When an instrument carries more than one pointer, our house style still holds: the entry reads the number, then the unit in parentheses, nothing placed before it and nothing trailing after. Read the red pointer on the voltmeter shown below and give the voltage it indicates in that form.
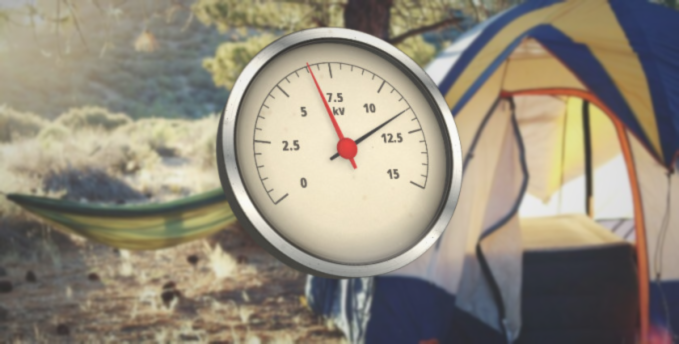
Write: 6.5 (kV)
